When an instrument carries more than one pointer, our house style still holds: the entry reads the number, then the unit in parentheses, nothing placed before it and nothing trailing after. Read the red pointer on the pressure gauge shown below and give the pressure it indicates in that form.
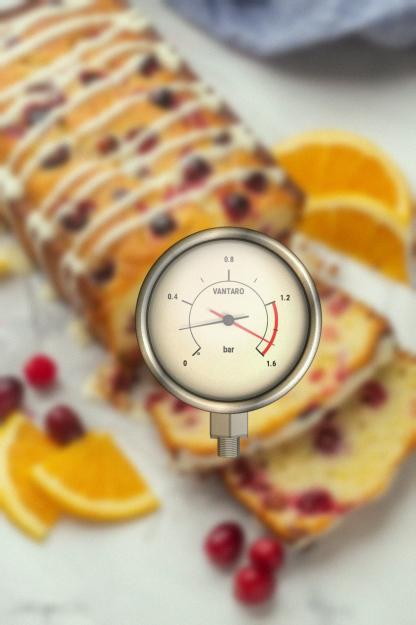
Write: 1.5 (bar)
